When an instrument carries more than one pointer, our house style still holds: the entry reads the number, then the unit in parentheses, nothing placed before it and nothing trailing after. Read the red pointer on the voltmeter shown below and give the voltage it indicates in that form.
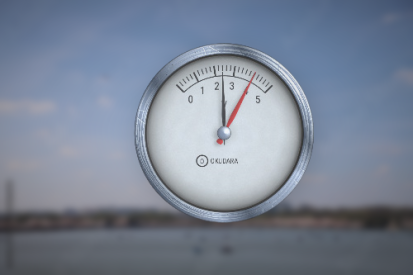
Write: 4 (V)
